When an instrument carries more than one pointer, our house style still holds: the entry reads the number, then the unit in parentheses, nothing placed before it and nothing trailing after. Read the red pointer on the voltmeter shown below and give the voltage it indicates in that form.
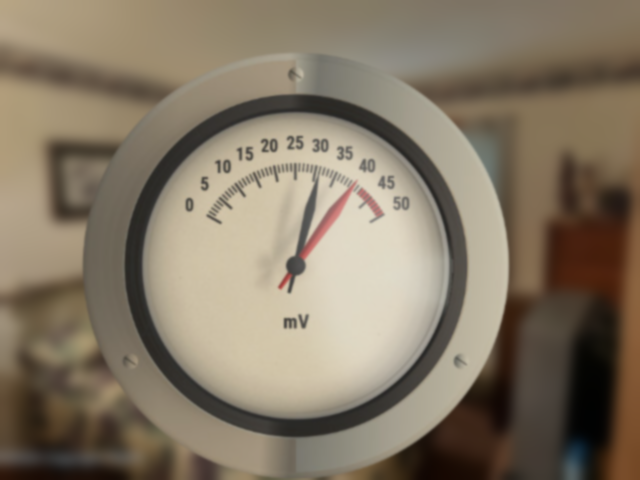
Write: 40 (mV)
